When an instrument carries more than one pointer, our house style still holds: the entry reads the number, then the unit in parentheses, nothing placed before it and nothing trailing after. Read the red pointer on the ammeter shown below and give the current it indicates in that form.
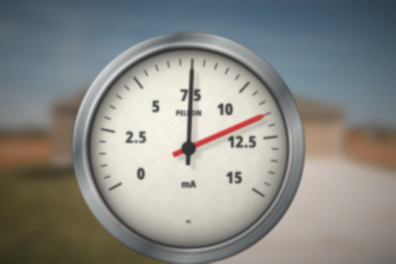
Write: 11.5 (mA)
